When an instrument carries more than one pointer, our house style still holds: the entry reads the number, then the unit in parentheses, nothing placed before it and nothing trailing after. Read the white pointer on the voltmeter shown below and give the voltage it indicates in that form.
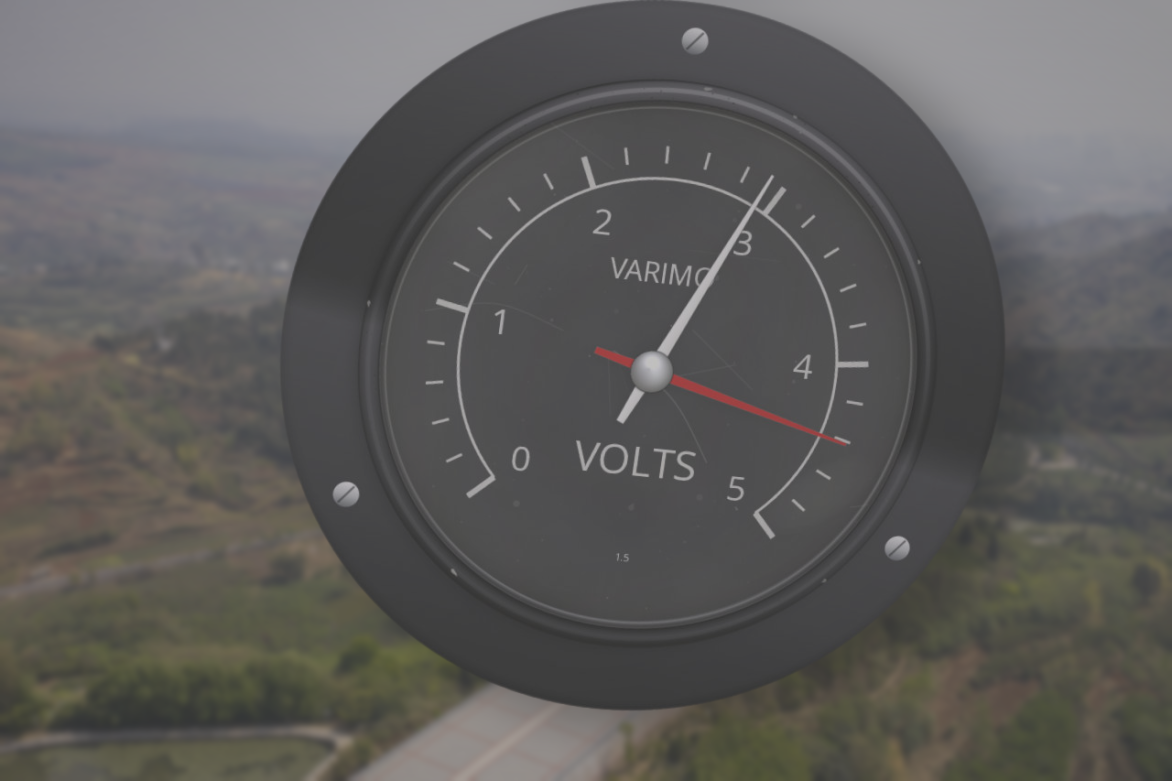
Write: 2.9 (V)
